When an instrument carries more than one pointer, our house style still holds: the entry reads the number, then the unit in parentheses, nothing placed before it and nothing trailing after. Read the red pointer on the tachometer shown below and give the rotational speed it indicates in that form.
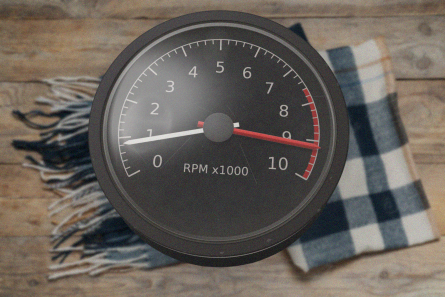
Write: 9200 (rpm)
